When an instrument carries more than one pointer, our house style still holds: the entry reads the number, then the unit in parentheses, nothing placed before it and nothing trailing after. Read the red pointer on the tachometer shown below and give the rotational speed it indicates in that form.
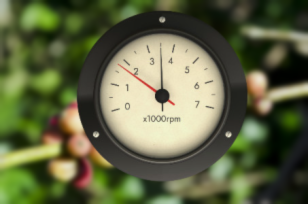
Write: 1750 (rpm)
